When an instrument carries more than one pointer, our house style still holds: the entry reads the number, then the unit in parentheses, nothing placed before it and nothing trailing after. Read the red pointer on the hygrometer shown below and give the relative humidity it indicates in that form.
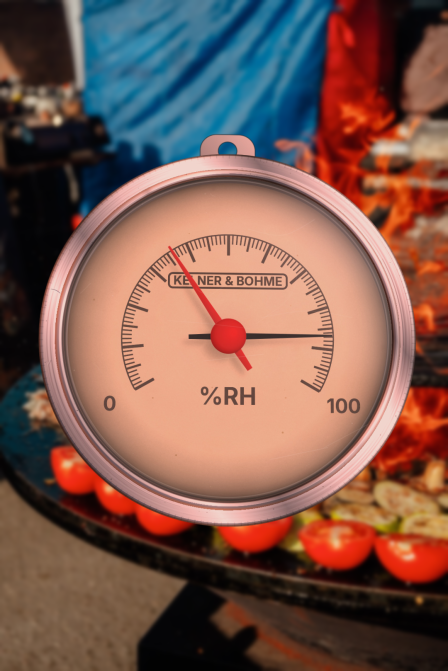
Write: 36 (%)
